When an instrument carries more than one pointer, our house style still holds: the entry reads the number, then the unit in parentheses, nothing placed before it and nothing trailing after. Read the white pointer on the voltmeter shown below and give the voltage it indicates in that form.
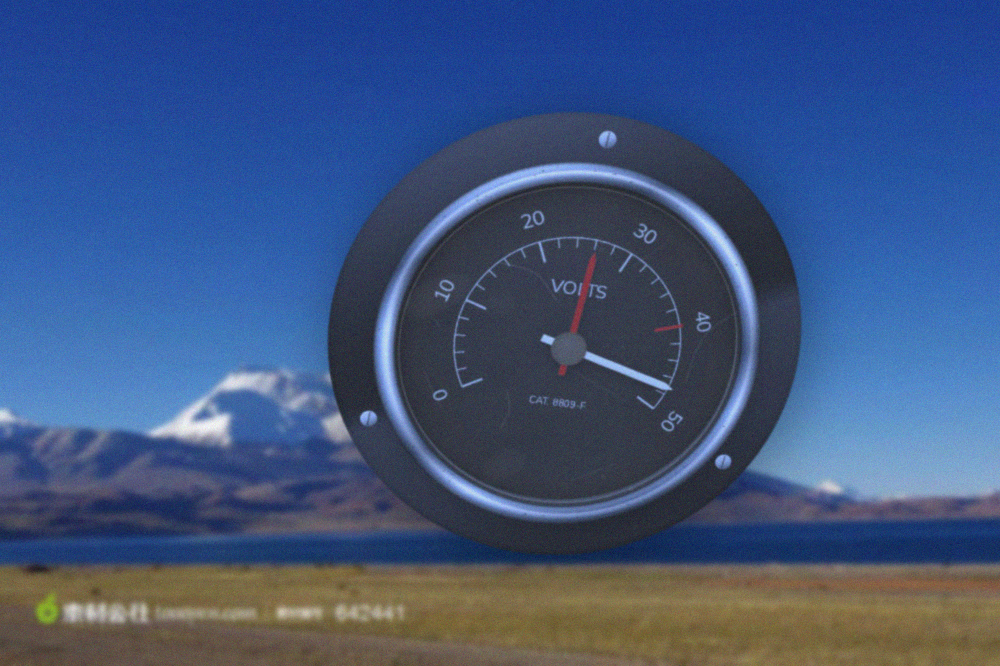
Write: 47 (V)
